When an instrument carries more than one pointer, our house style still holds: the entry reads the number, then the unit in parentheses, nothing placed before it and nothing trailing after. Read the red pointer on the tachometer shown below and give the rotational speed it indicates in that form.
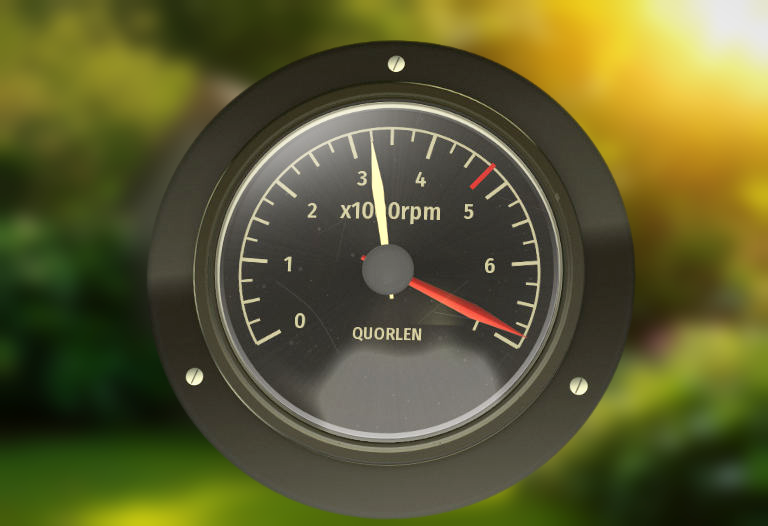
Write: 6875 (rpm)
